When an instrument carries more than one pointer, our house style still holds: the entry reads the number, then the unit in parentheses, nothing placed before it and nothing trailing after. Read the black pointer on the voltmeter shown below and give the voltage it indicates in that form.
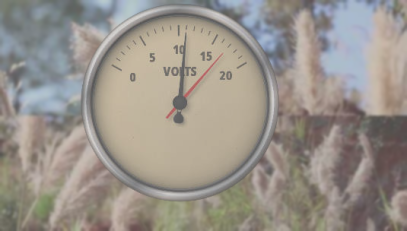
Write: 11 (V)
